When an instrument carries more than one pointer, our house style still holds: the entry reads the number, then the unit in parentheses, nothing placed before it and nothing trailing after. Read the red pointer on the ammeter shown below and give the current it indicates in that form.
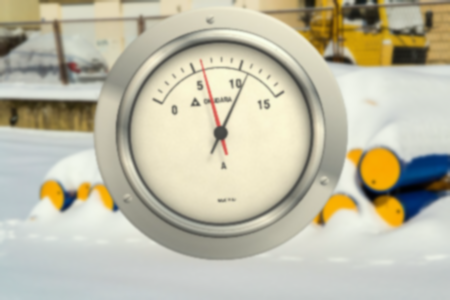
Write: 6 (A)
